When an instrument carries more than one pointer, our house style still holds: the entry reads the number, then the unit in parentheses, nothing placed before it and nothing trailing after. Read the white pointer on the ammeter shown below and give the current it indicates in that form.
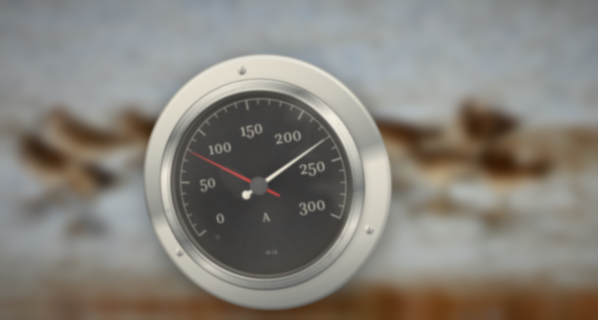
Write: 230 (A)
